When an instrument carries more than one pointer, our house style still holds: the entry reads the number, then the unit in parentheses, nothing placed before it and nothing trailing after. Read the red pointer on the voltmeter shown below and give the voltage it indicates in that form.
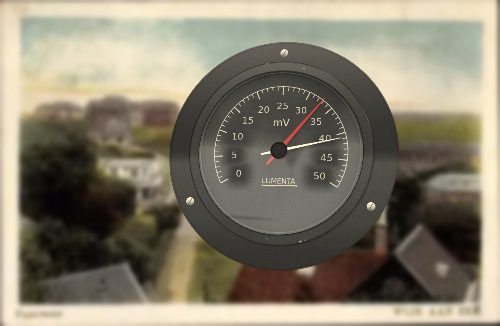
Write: 33 (mV)
